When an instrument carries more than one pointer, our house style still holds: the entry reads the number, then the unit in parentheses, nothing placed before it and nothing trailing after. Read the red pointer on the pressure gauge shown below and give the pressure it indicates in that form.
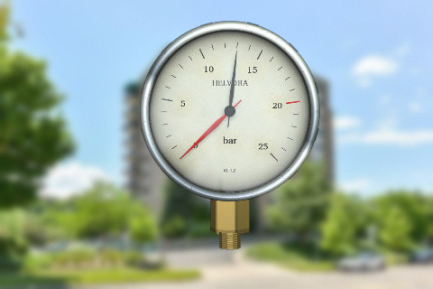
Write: 0 (bar)
